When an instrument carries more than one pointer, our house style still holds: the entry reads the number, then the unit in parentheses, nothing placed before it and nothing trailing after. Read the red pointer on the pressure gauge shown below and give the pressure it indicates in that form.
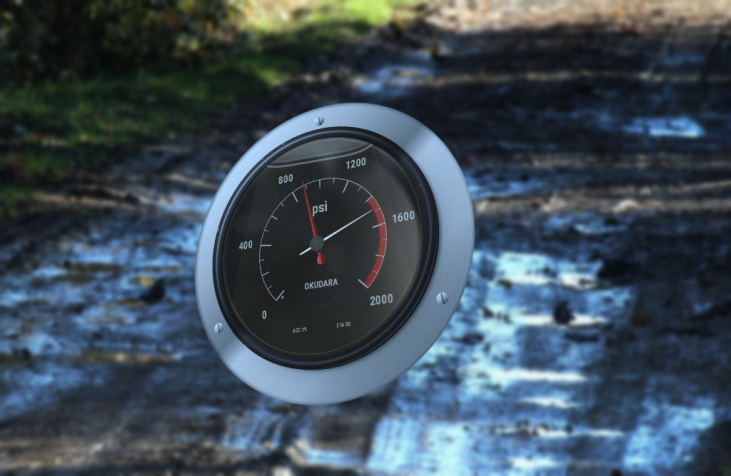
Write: 900 (psi)
